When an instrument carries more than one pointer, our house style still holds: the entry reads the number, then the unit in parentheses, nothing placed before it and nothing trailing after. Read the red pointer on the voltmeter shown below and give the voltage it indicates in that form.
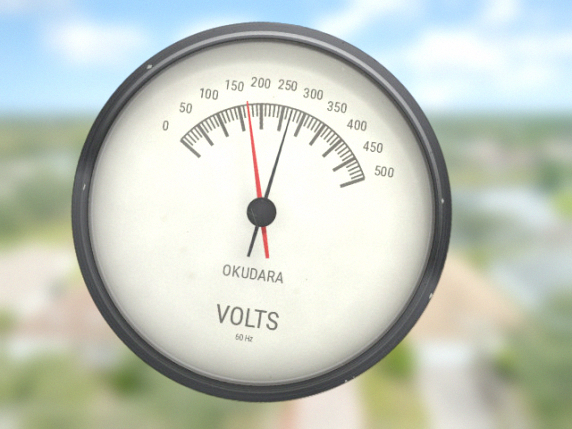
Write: 170 (V)
